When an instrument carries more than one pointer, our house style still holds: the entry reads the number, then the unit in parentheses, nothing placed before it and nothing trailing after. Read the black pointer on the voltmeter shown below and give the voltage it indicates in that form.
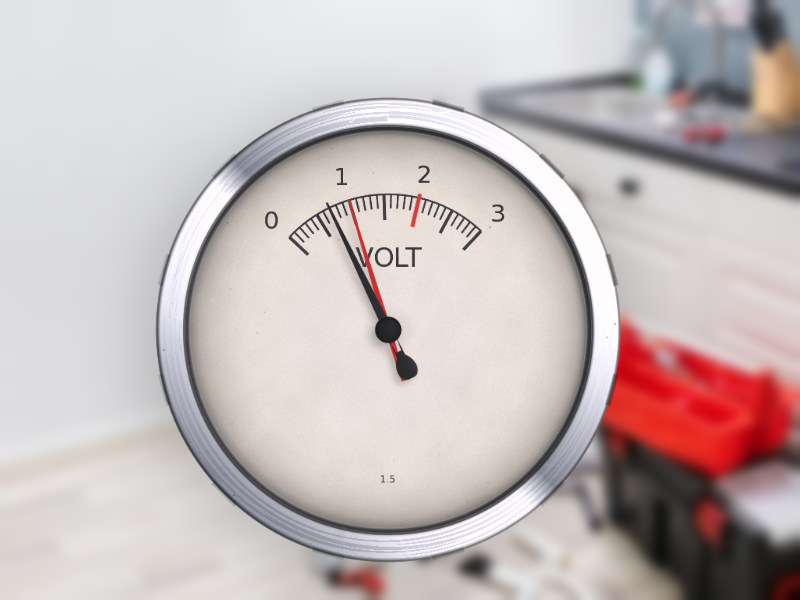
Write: 0.7 (V)
